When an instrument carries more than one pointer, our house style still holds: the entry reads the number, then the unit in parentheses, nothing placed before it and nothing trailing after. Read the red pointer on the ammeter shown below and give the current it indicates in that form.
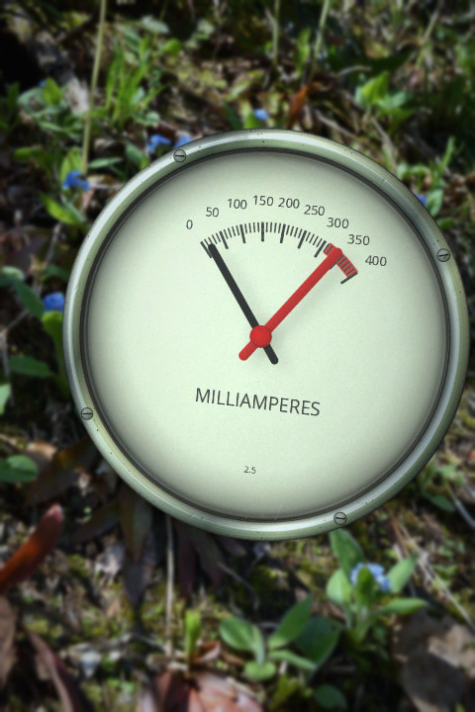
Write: 340 (mA)
